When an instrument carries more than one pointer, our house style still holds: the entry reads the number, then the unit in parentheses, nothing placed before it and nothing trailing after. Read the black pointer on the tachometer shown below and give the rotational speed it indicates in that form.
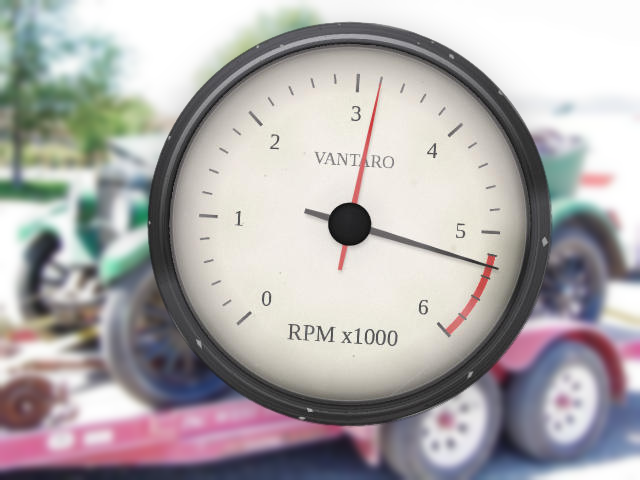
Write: 5300 (rpm)
